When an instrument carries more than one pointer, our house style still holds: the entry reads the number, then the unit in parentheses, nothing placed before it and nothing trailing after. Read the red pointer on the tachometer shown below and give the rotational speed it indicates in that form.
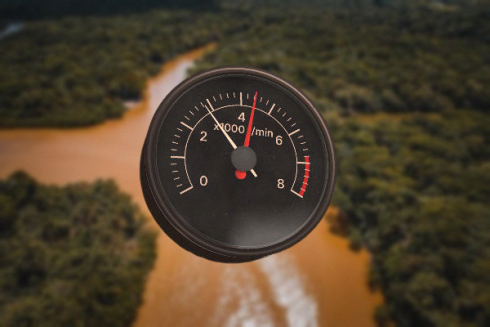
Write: 4400 (rpm)
